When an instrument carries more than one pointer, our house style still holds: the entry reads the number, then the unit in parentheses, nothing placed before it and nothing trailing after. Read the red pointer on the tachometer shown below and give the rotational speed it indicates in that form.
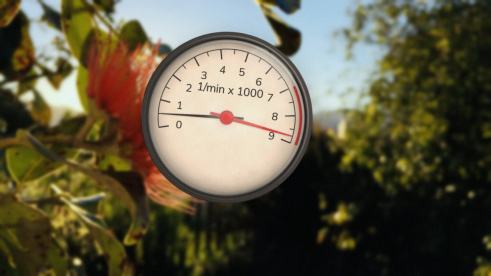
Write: 8750 (rpm)
